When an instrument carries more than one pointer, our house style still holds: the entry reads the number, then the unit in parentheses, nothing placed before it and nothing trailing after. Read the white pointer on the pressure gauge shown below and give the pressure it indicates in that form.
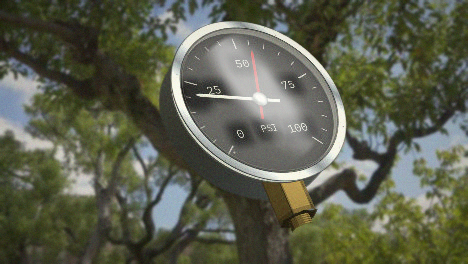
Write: 20 (psi)
